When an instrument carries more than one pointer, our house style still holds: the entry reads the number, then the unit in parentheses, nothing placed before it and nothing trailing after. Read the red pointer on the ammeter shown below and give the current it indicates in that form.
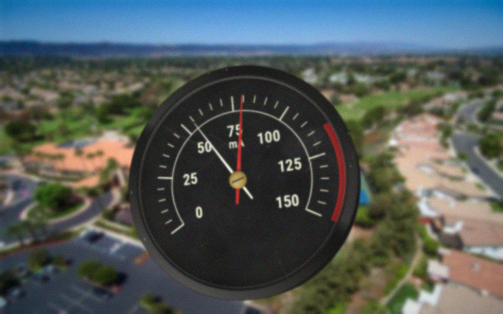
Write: 80 (mA)
